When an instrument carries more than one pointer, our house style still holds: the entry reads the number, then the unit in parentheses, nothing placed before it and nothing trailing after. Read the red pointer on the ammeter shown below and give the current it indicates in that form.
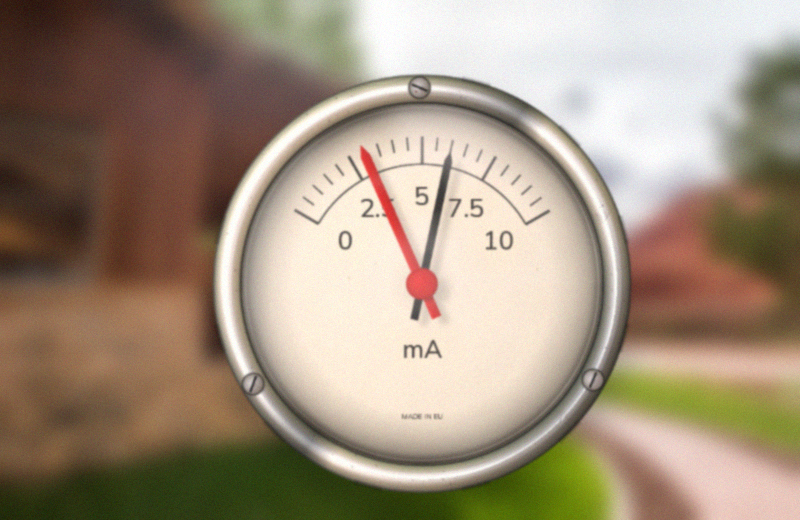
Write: 3 (mA)
